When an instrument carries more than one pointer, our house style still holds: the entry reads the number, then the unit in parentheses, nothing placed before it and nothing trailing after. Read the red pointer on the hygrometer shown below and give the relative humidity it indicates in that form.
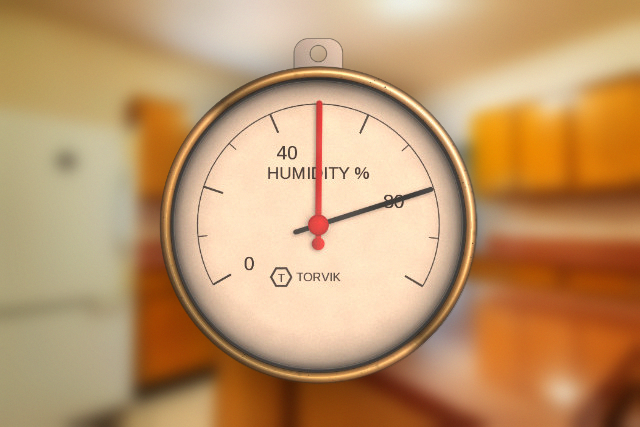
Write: 50 (%)
